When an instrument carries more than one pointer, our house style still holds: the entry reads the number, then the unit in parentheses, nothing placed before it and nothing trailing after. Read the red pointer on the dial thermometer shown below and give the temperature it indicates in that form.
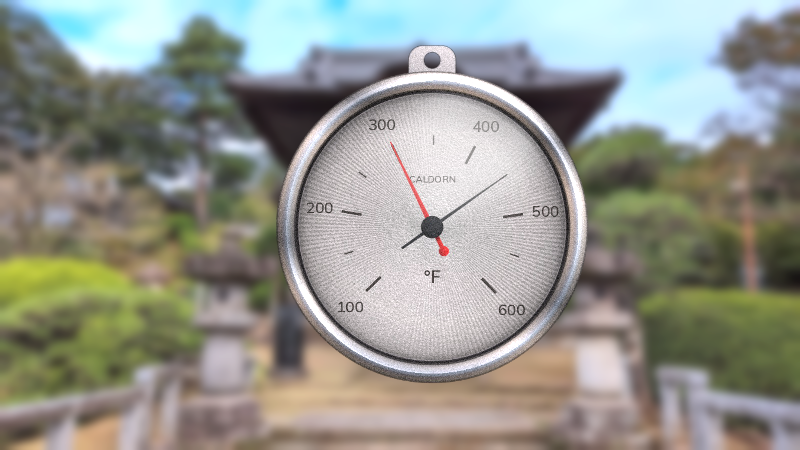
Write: 300 (°F)
